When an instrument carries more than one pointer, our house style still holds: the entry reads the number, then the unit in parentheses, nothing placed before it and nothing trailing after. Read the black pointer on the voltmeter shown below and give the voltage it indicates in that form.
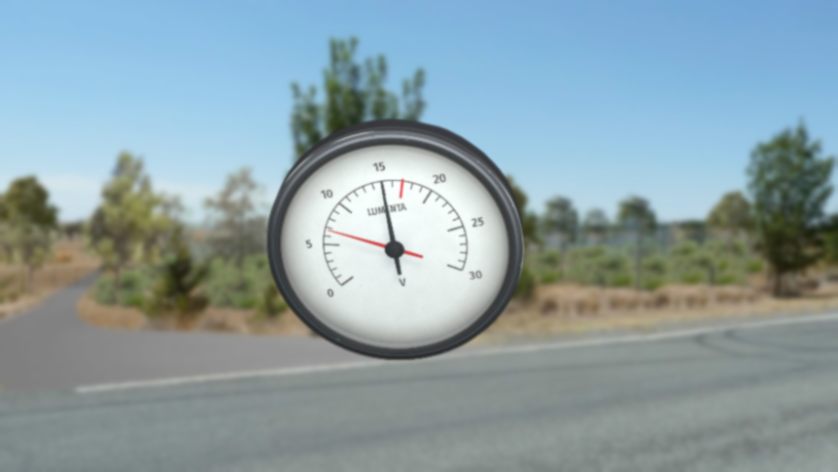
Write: 15 (V)
